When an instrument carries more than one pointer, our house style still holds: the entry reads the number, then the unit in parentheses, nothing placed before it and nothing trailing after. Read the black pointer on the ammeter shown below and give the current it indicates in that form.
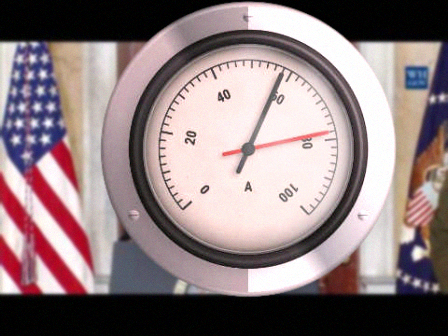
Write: 58 (A)
